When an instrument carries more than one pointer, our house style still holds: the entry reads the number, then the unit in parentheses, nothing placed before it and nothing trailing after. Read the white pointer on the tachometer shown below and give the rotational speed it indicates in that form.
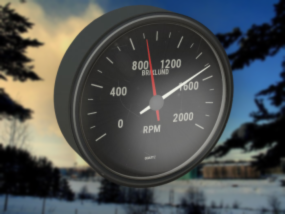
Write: 1500 (rpm)
